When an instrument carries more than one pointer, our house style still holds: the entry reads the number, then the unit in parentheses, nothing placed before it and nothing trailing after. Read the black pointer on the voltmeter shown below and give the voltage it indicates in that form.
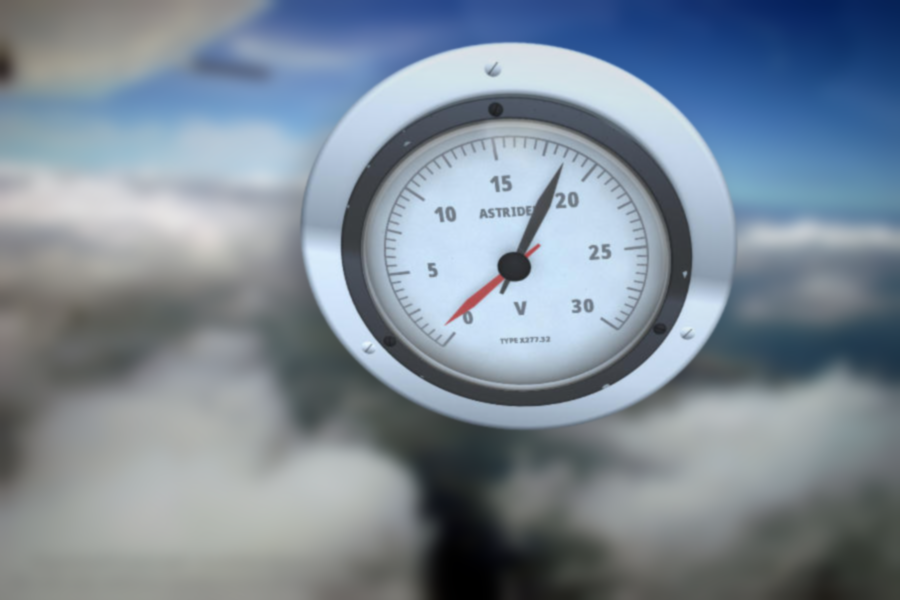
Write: 18.5 (V)
